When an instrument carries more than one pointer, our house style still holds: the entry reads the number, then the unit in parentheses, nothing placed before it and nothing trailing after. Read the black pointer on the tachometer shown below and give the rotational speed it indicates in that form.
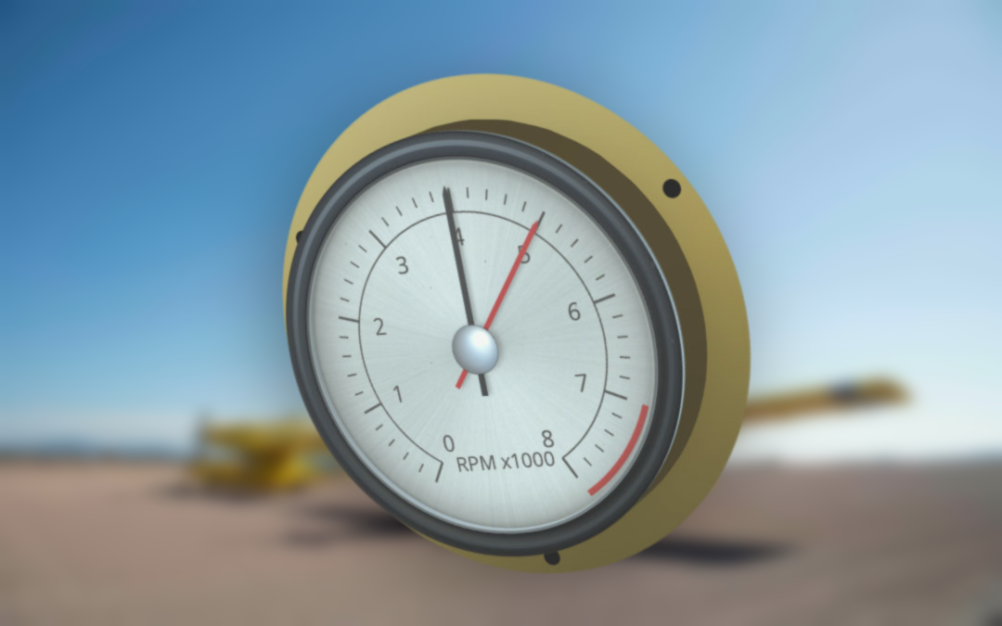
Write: 4000 (rpm)
